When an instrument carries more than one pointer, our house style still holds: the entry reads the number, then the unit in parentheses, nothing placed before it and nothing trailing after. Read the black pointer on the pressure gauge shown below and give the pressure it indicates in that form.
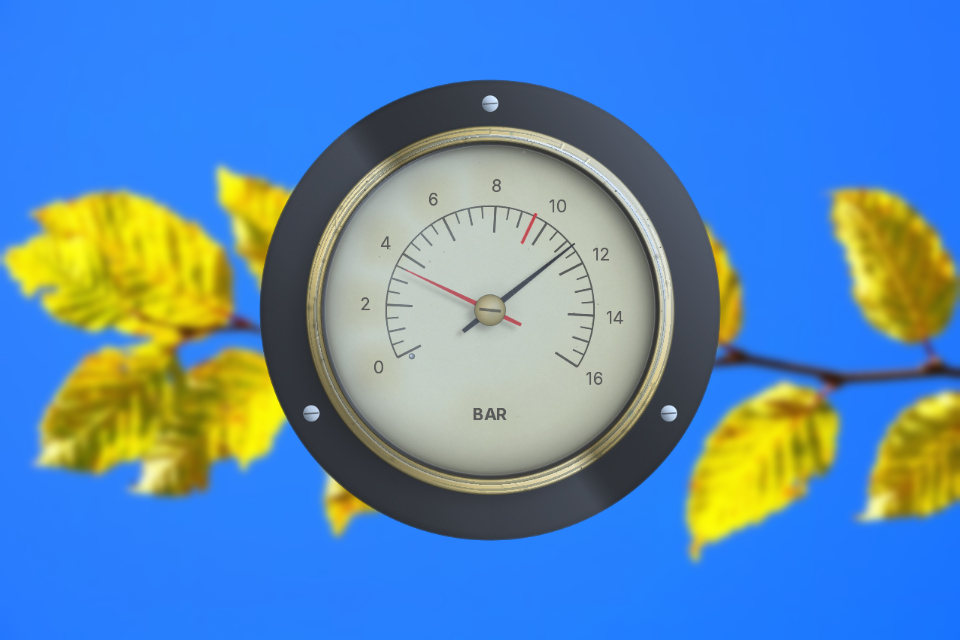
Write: 11.25 (bar)
